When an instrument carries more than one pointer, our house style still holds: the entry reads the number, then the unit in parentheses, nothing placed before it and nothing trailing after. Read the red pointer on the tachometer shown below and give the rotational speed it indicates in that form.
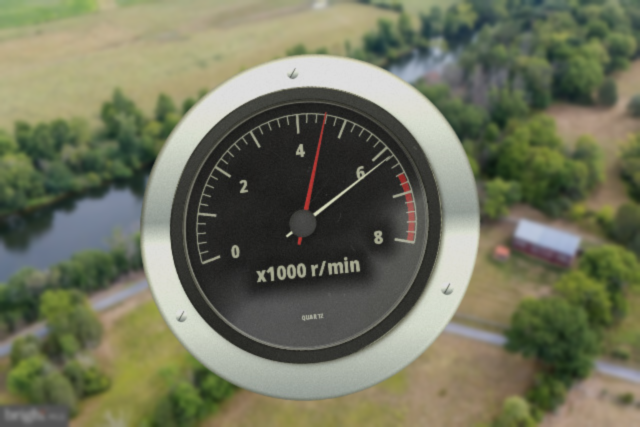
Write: 4600 (rpm)
